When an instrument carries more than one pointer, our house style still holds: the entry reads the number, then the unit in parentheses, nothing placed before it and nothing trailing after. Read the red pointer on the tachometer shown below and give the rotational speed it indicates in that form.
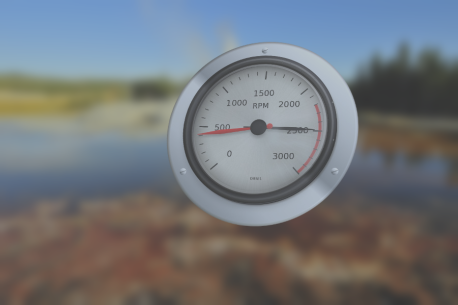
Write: 400 (rpm)
